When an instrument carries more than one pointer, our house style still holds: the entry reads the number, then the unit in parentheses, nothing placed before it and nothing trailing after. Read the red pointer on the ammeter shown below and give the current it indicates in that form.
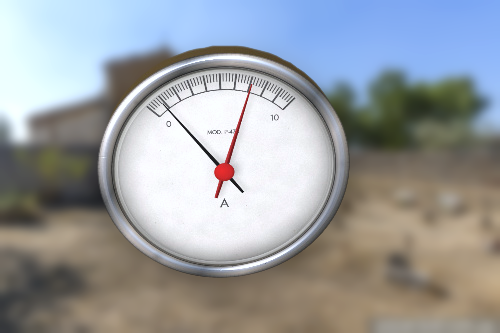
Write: 7 (A)
